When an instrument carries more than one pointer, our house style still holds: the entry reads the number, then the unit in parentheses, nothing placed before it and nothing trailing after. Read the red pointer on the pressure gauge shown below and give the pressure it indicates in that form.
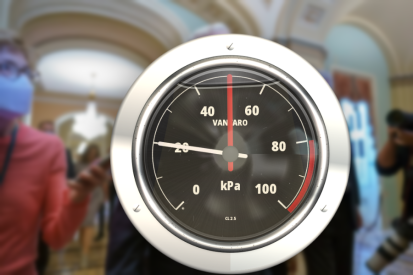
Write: 50 (kPa)
